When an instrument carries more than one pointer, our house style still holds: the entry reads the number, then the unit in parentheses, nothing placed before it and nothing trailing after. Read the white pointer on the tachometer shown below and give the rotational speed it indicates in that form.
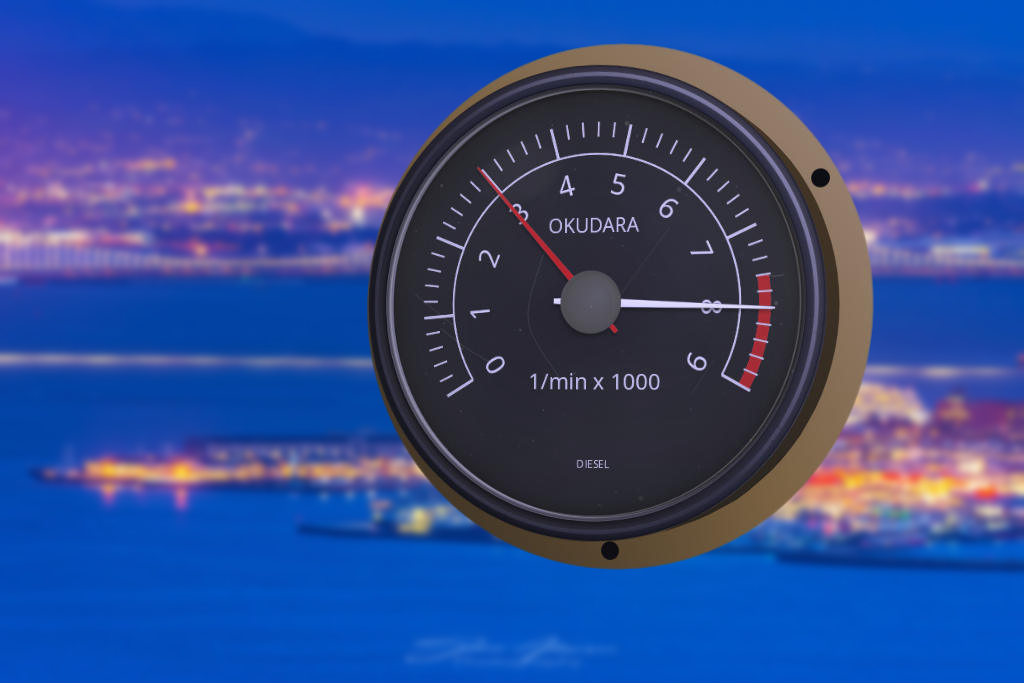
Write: 8000 (rpm)
